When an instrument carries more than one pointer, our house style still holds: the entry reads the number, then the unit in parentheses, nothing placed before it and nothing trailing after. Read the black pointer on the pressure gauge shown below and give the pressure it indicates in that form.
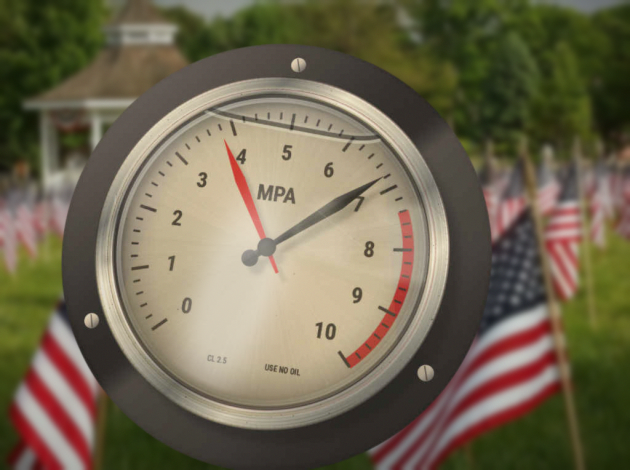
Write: 6.8 (MPa)
